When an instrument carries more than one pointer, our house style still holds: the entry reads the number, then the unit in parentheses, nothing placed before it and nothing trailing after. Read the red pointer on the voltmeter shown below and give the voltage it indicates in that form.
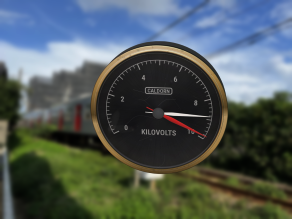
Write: 9.8 (kV)
